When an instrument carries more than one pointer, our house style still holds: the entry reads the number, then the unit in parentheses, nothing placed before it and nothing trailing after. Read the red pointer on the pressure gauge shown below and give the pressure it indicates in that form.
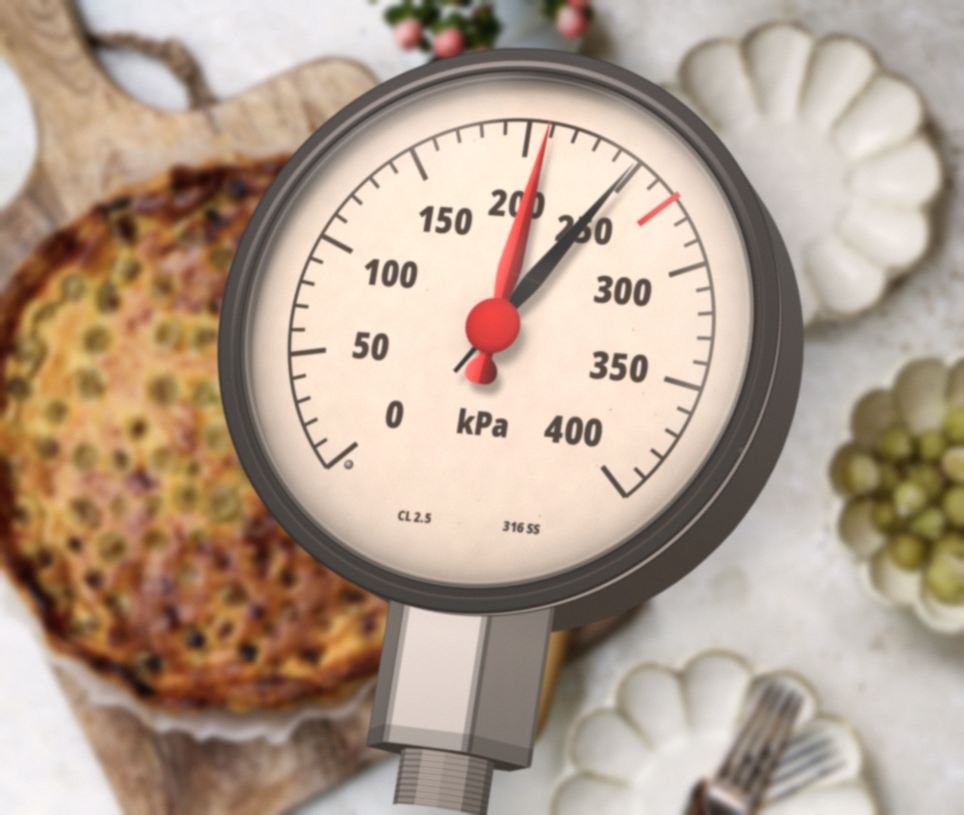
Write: 210 (kPa)
